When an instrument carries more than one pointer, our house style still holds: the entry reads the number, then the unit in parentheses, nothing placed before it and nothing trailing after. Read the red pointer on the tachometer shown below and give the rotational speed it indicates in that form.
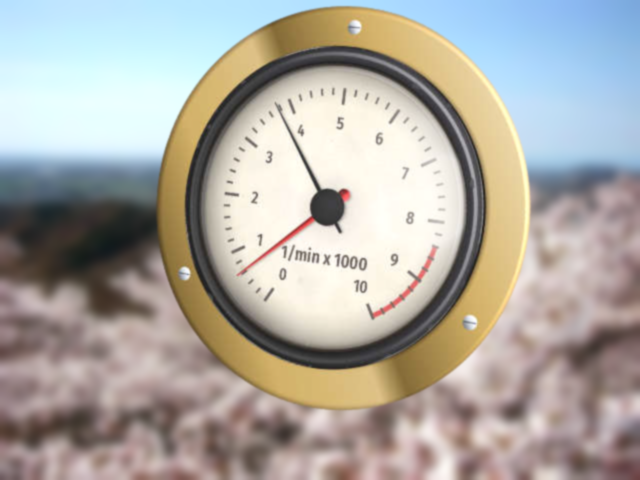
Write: 600 (rpm)
